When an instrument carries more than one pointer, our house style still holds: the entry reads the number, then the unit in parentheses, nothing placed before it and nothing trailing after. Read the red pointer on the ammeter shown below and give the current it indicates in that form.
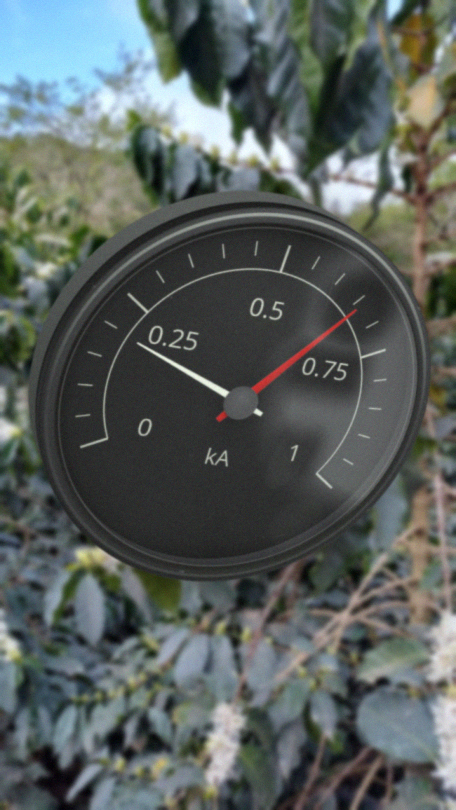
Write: 0.65 (kA)
